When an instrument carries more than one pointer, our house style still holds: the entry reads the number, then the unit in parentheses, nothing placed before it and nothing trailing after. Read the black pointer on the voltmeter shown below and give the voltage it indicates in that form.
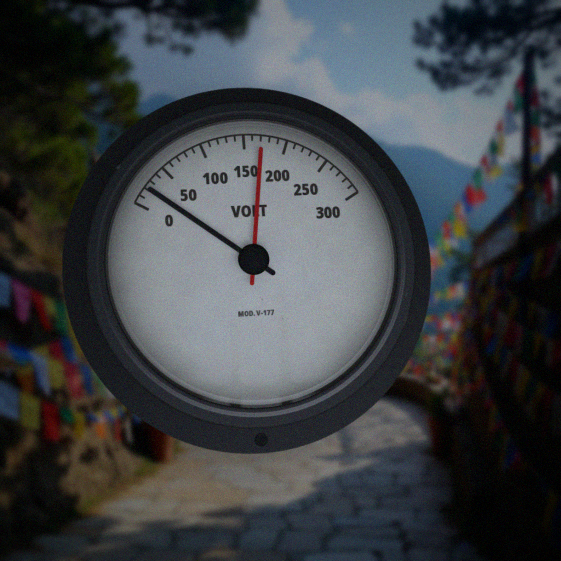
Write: 20 (V)
